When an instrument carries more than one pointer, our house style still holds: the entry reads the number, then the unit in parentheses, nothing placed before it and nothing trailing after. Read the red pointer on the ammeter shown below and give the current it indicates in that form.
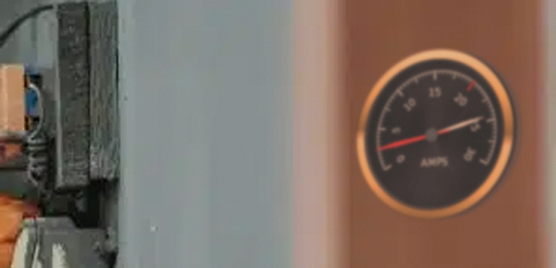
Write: 2.5 (A)
